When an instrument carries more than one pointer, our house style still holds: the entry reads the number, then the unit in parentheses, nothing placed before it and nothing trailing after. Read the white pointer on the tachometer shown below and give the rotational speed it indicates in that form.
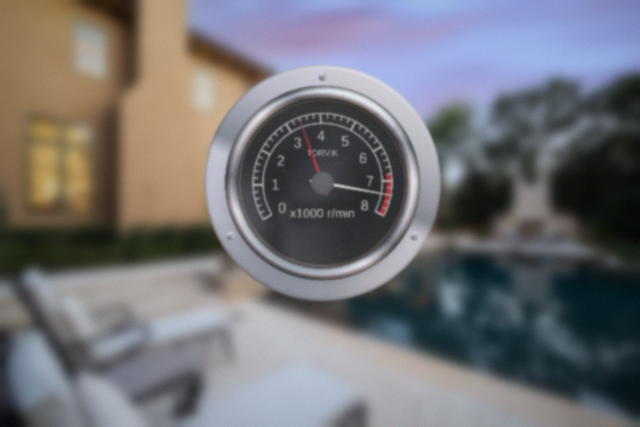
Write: 7400 (rpm)
